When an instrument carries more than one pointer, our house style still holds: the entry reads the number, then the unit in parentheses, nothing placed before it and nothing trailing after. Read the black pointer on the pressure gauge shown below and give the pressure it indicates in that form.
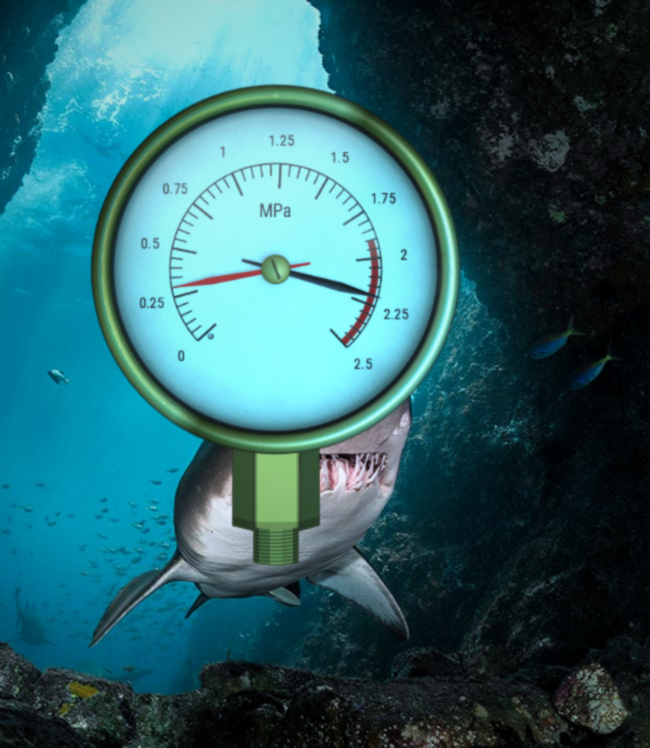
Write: 2.2 (MPa)
